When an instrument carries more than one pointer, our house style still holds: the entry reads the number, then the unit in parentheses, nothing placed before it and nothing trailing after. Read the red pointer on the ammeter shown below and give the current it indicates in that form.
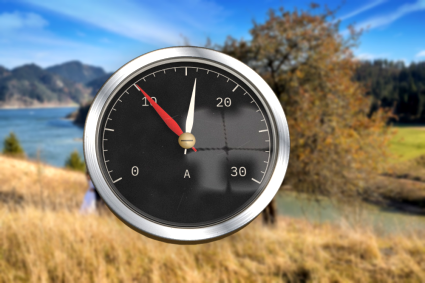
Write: 10 (A)
